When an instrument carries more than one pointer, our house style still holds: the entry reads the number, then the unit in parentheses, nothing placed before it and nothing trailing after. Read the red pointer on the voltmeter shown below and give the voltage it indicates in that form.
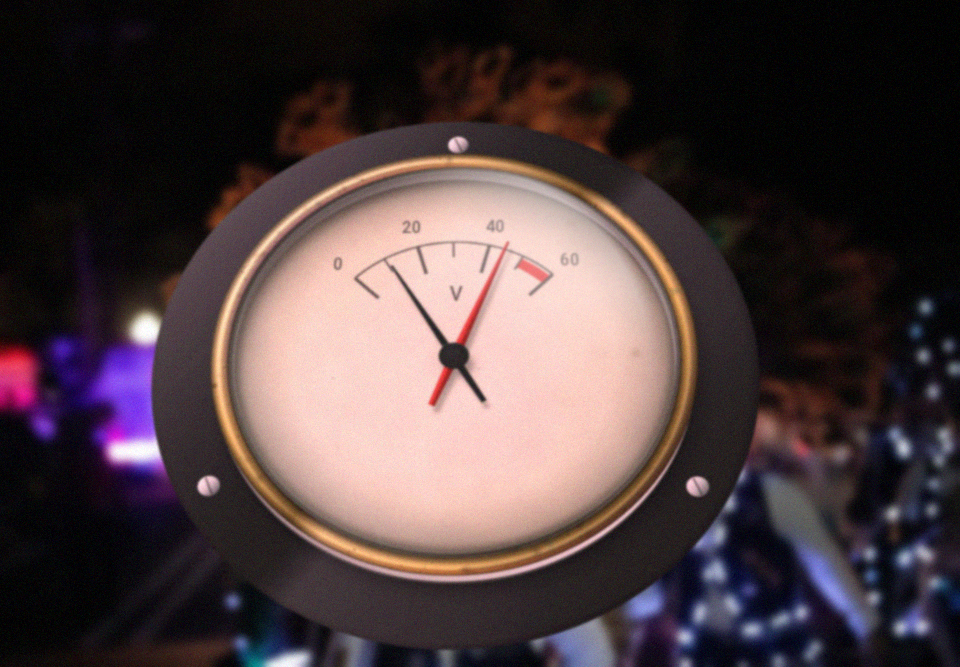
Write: 45 (V)
